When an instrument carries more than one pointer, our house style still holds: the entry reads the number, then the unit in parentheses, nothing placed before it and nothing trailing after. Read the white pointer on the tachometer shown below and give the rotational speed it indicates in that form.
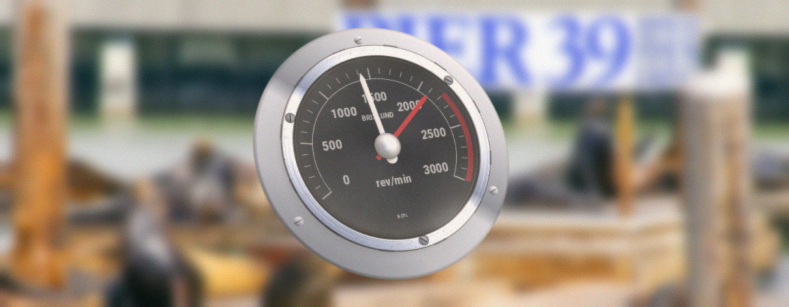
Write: 1400 (rpm)
